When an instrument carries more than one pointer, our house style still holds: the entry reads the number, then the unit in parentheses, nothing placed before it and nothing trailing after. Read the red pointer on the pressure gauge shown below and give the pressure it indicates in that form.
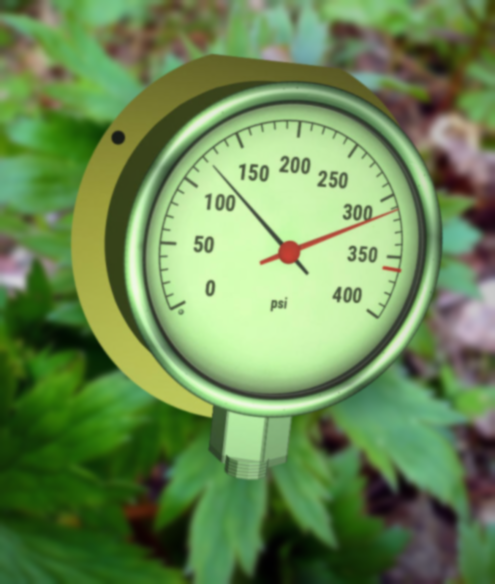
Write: 310 (psi)
